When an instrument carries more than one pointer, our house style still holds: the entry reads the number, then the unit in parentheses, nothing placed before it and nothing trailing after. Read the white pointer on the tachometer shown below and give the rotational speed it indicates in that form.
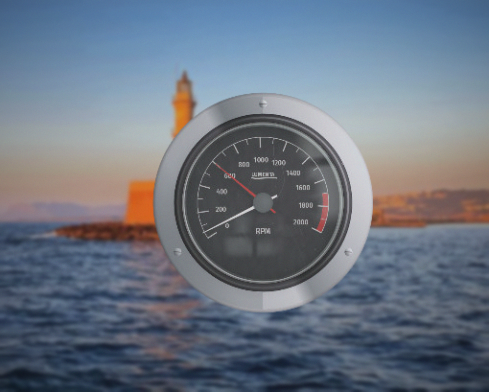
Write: 50 (rpm)
